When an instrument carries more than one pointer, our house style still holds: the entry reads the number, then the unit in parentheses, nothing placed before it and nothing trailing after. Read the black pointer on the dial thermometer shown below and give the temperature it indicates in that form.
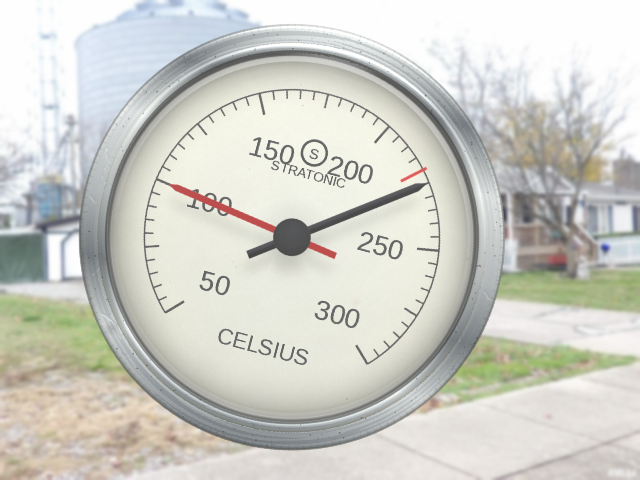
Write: 225 (°C)
